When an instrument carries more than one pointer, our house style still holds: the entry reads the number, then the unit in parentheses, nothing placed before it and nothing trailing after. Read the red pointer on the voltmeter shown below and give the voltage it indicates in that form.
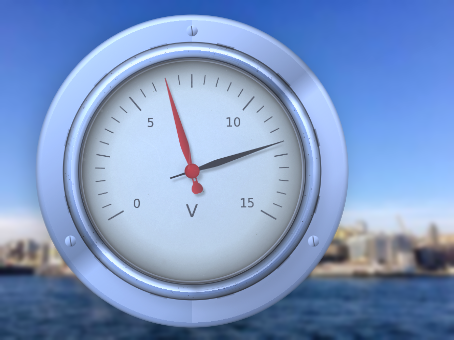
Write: 6.5 (V)
